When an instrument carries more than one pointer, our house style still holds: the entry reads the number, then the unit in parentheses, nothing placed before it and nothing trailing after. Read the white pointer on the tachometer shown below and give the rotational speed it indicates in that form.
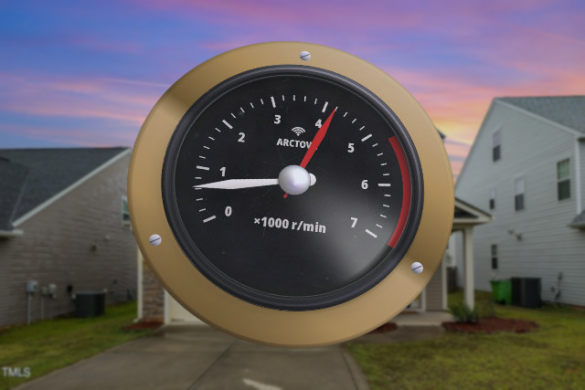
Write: 600 (rpm)
